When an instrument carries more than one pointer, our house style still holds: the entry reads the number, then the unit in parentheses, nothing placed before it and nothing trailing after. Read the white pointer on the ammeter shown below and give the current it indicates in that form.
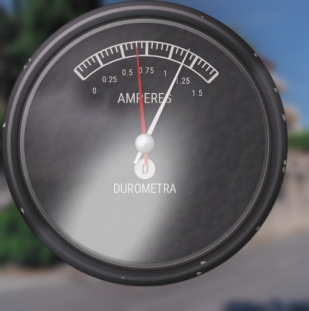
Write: 1.15 (A)
